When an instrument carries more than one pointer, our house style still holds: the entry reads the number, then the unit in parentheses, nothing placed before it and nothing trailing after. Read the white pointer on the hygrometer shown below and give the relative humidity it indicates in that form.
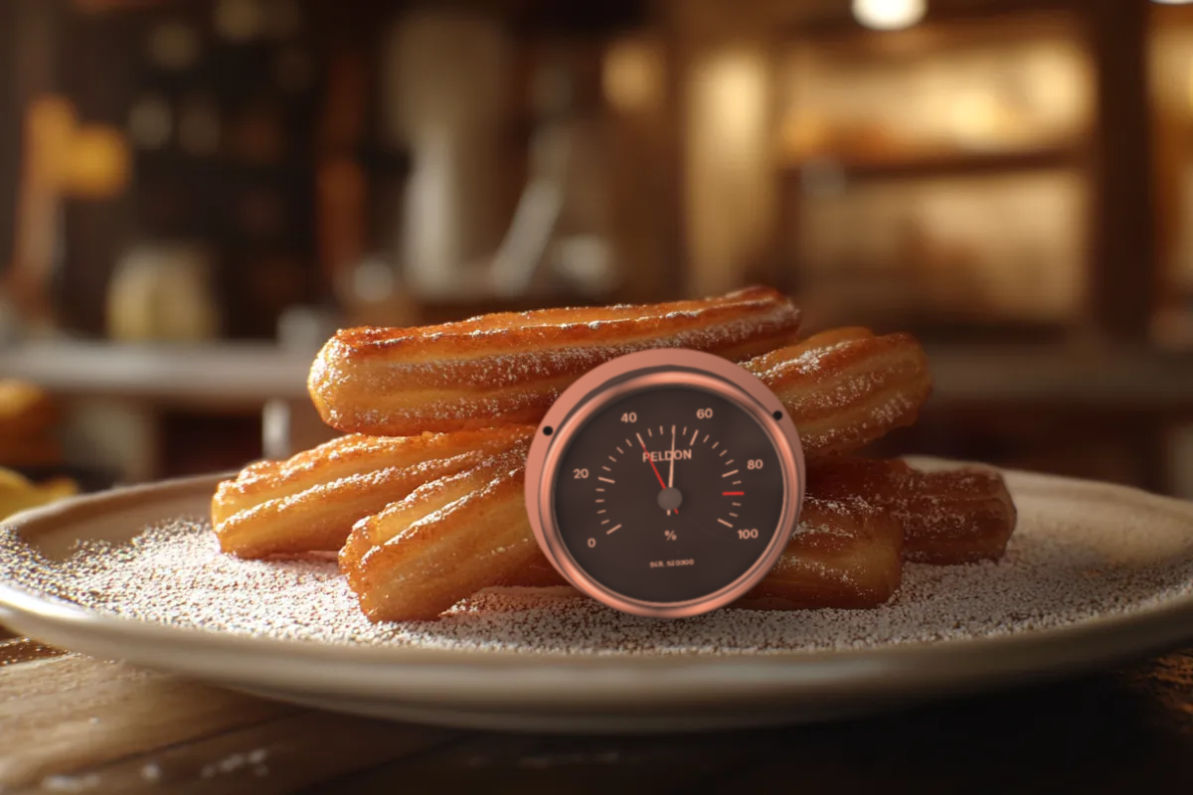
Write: 52 (%)
